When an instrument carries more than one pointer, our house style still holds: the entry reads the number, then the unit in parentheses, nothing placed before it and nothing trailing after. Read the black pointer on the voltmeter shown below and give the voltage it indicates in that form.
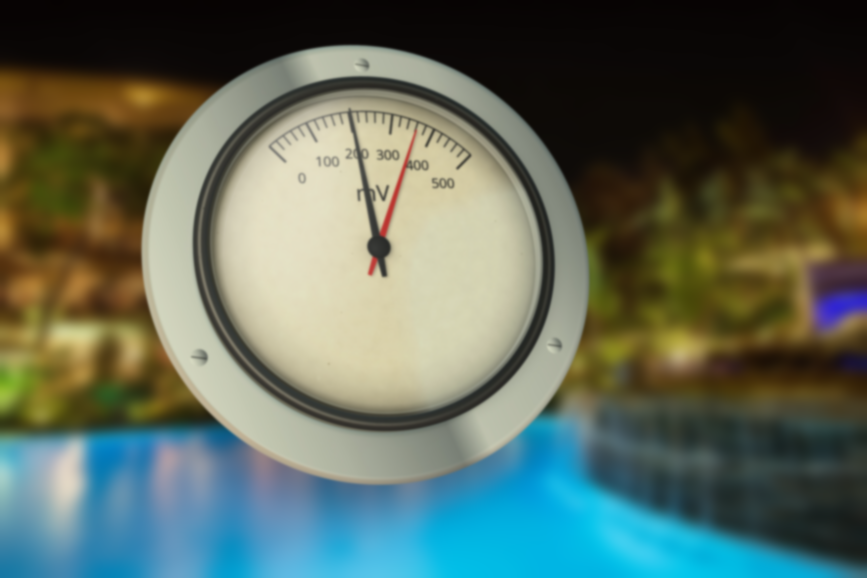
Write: 200 (mV)
